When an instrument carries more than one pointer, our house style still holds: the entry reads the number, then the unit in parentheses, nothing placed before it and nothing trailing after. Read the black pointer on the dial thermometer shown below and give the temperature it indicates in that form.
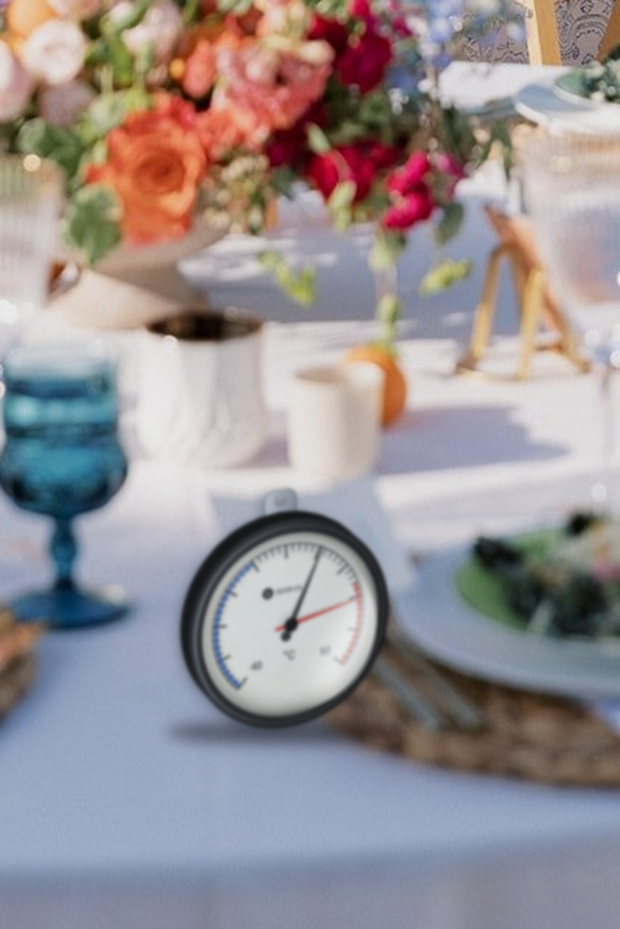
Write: 20 (°C)
